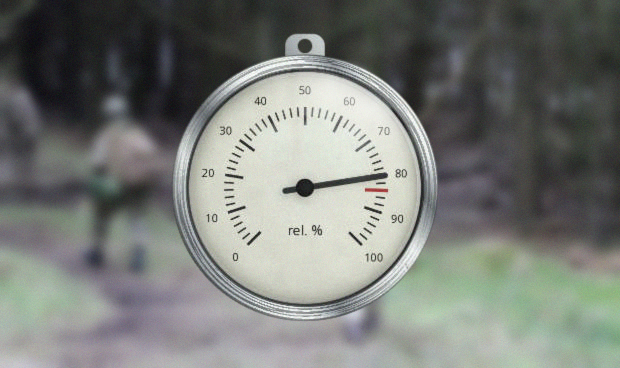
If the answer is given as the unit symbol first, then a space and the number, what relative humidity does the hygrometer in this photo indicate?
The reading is % 80
